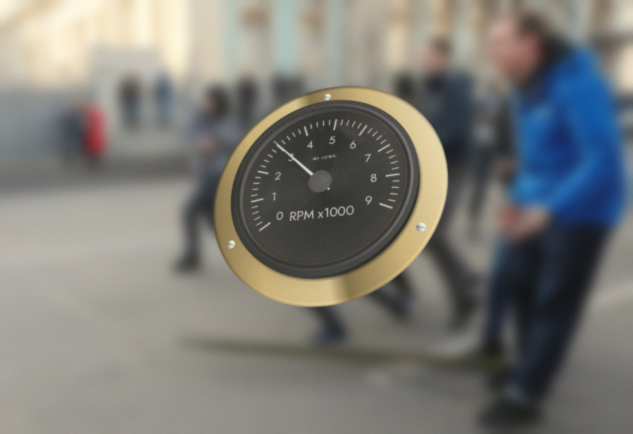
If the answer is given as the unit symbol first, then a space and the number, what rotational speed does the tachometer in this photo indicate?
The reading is rpm 3000
